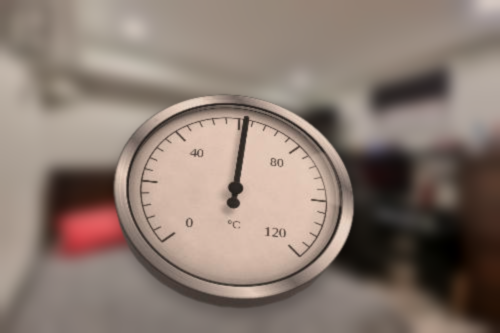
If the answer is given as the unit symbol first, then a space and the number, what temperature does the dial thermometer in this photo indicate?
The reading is °C 62
